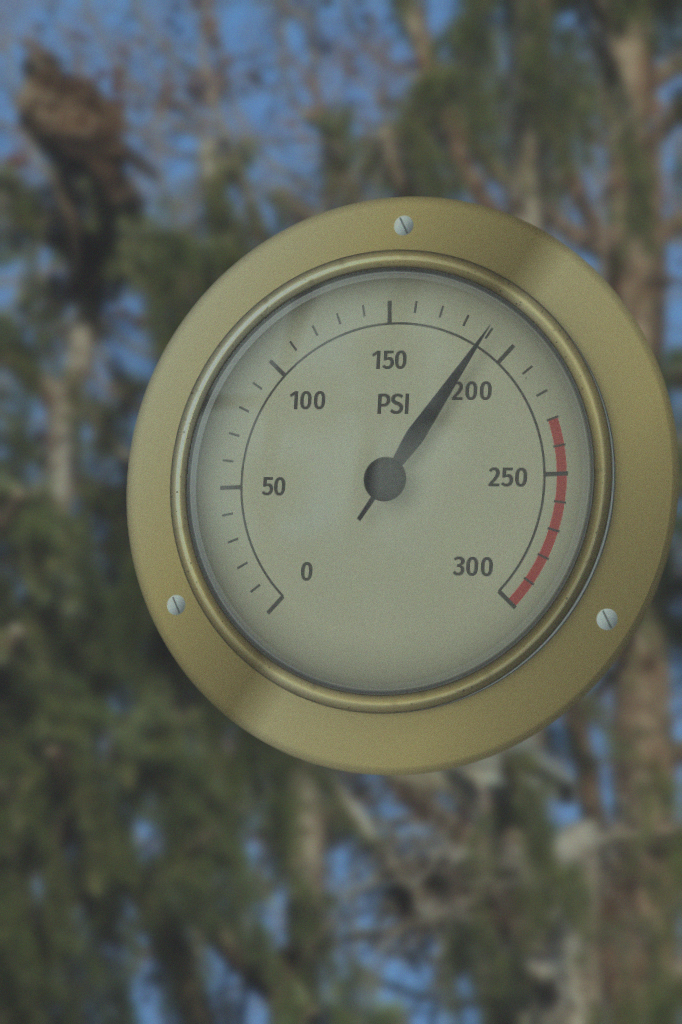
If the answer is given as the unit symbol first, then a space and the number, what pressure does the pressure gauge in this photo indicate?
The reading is psi 190
